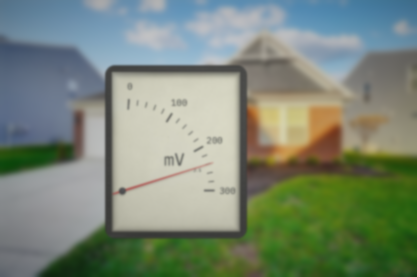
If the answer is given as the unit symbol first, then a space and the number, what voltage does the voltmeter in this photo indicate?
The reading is mV 240
